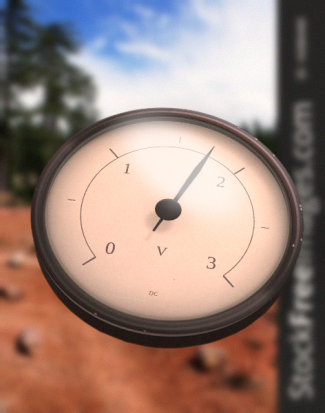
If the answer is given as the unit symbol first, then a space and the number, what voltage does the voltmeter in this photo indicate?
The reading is V 1.75
